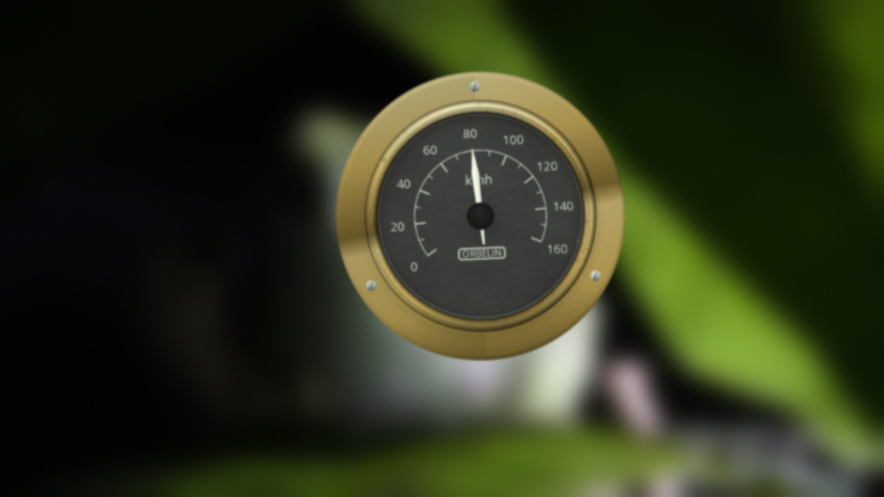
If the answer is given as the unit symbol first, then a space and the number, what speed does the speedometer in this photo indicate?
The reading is km/h 80
